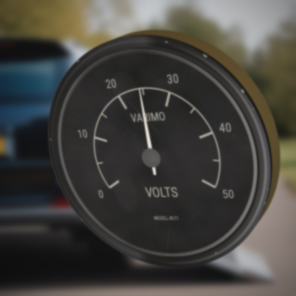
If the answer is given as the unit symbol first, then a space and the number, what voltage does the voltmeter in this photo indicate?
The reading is V 25
